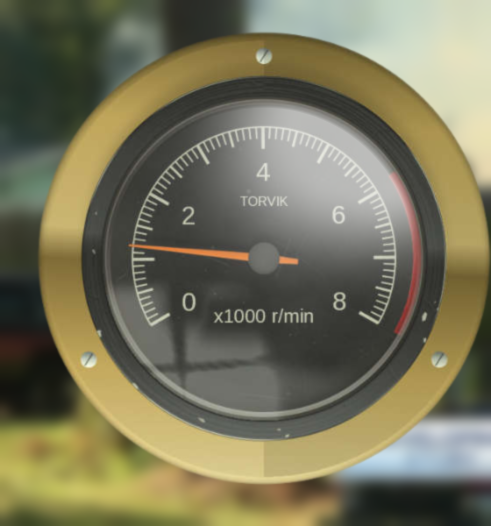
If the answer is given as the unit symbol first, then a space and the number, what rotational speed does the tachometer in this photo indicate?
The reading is rpm 1200
